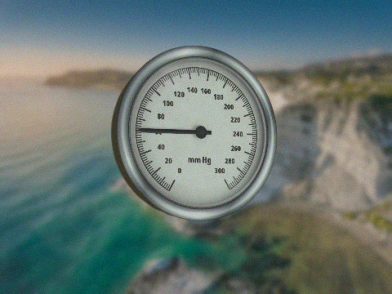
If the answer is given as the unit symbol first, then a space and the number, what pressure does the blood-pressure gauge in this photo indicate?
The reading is mmHg 60
